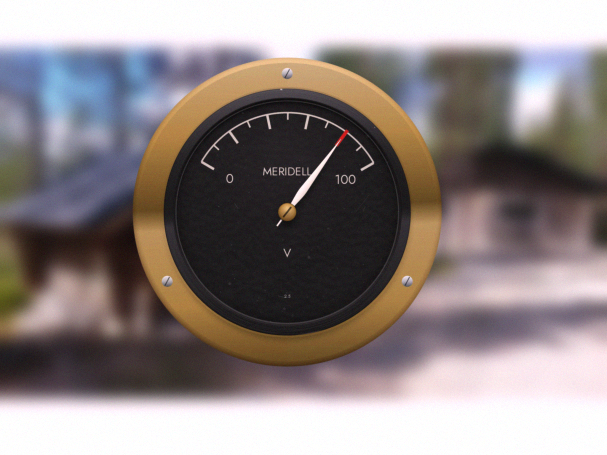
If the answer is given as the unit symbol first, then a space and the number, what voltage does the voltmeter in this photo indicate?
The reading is V 80
